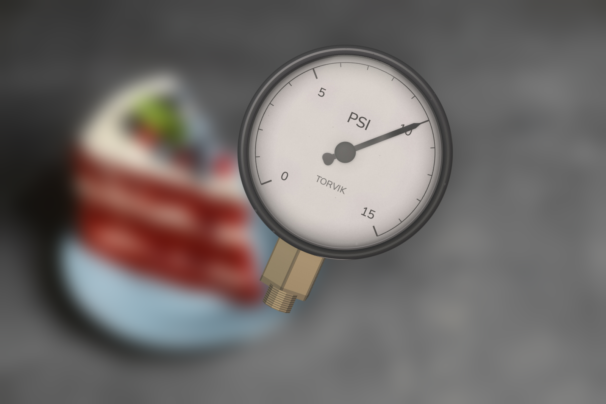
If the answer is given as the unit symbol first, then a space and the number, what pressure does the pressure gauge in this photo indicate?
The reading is psi 10
